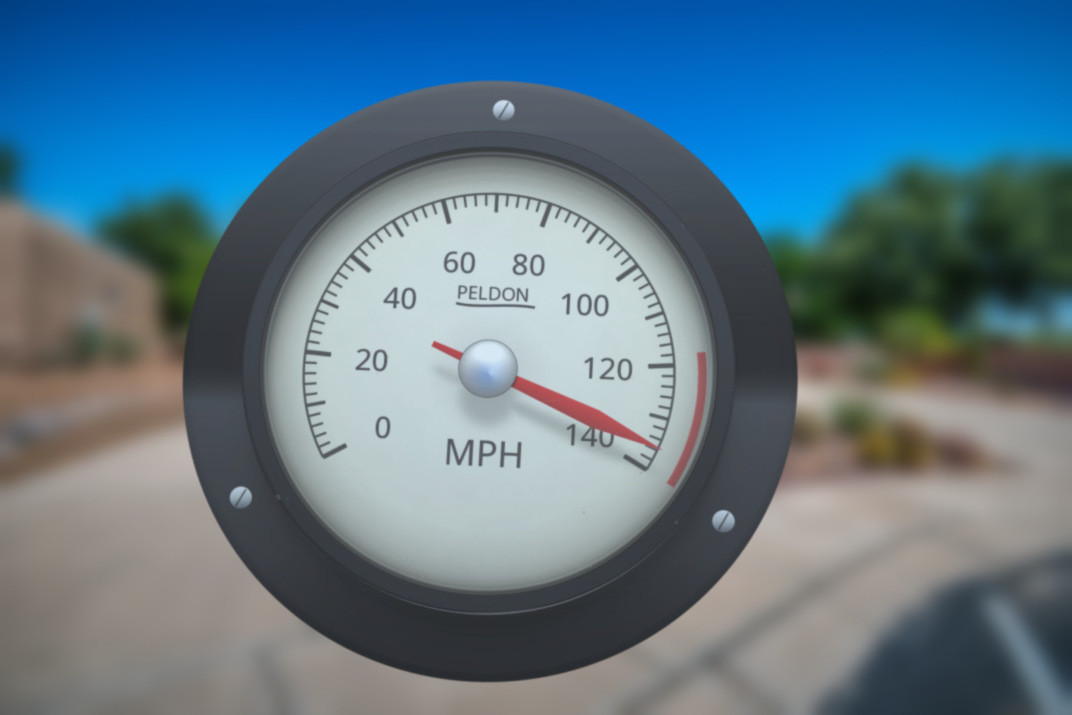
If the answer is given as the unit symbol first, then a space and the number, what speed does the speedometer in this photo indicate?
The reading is mph 136
